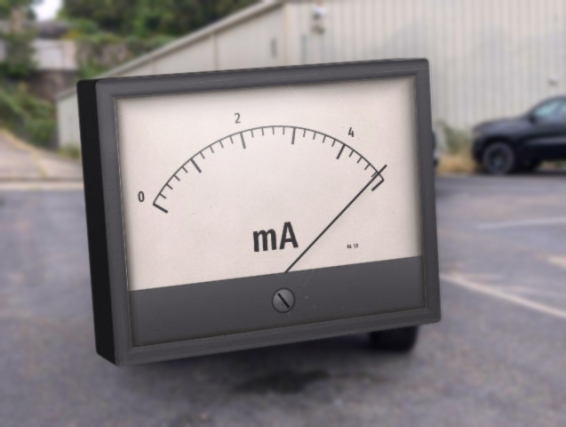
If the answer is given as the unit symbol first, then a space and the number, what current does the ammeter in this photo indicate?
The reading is mA 4.8
